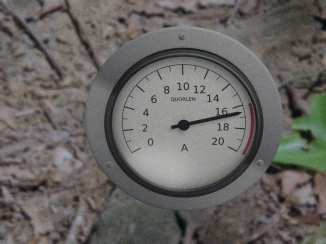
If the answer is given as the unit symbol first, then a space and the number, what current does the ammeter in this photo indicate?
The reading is A 16.5
